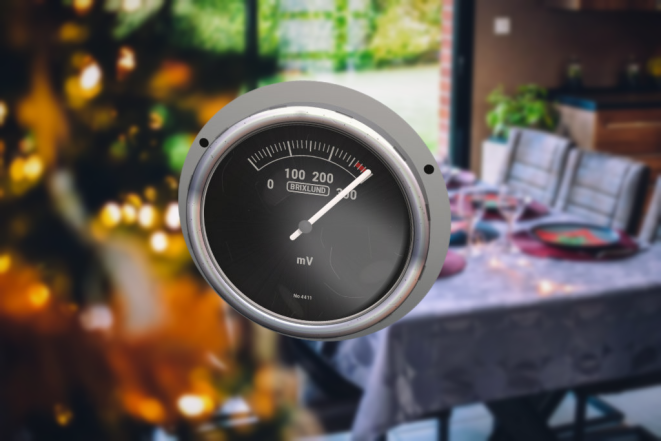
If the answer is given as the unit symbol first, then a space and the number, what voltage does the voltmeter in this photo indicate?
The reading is mV 290
